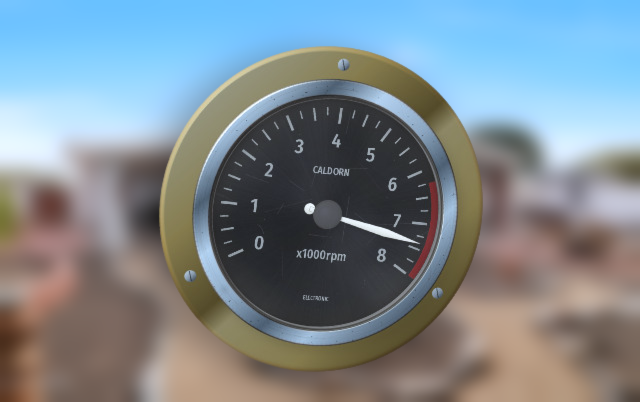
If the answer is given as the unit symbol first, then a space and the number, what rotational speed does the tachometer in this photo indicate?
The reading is rpm 7375
